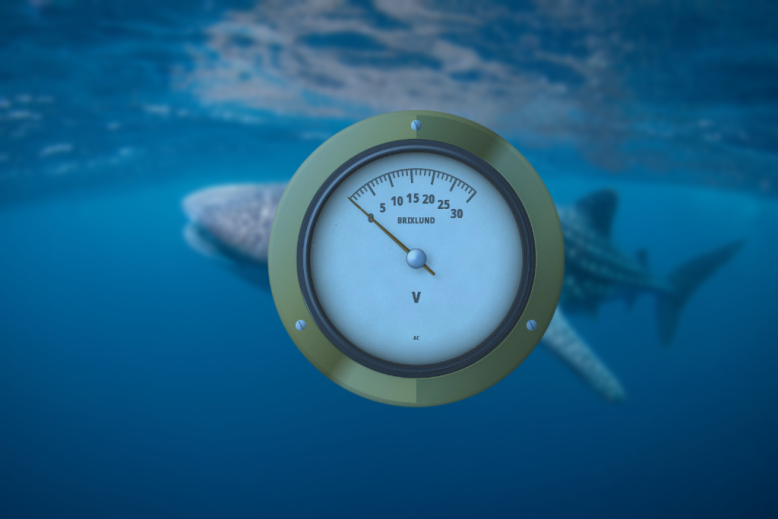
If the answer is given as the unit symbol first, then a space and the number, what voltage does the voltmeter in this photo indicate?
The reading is V 0
